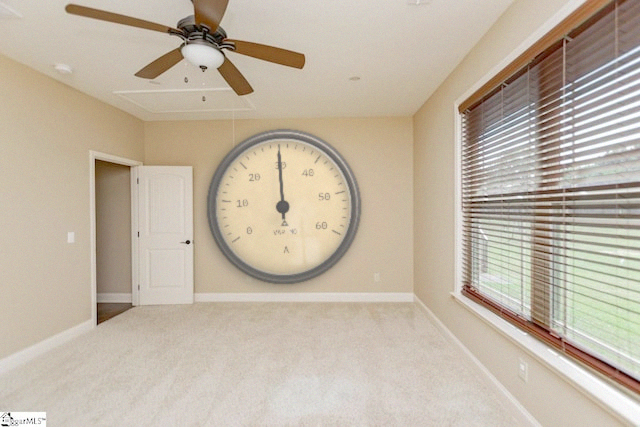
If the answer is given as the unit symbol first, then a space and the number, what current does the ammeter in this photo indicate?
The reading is A 30
